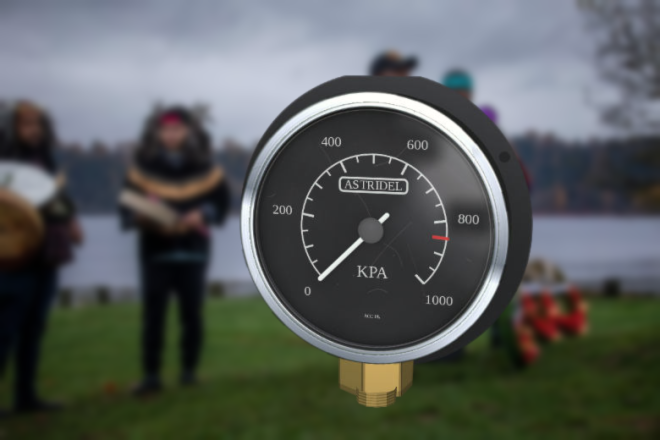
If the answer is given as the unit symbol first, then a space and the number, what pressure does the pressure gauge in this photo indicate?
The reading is kPa 0
